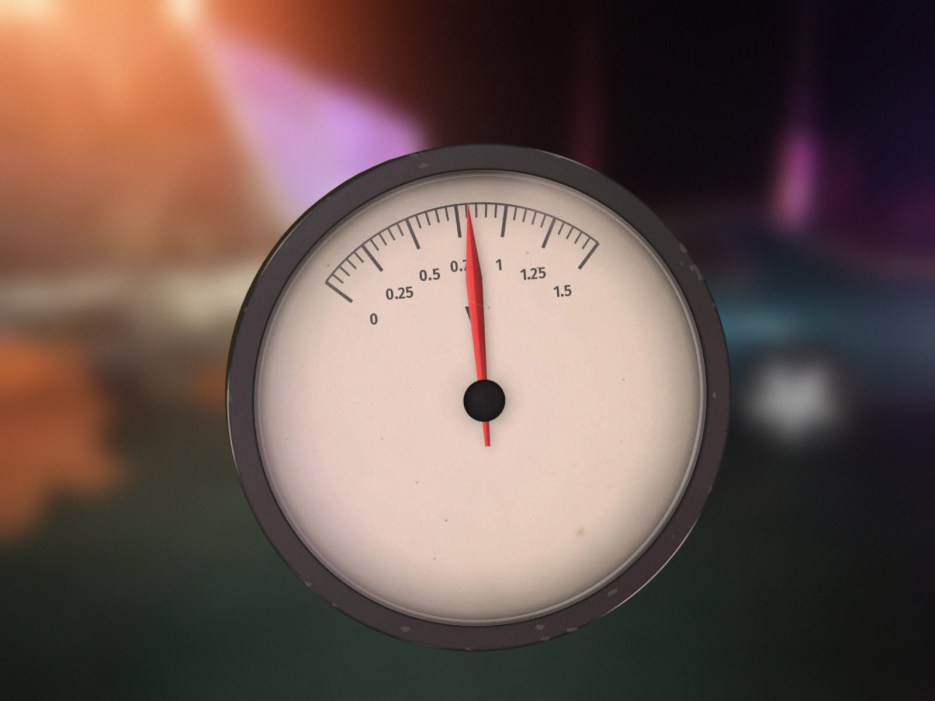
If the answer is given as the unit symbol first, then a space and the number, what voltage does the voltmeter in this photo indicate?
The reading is V 0.8
